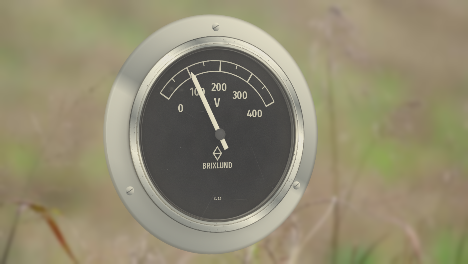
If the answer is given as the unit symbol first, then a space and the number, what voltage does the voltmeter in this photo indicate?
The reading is V 100
